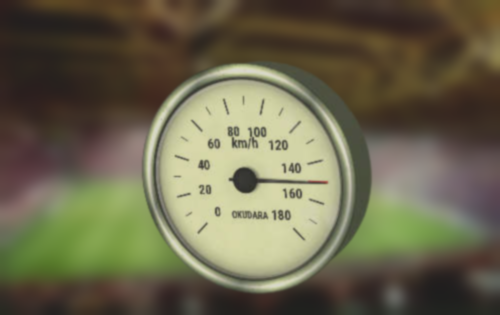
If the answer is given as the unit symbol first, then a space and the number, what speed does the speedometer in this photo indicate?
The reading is km/h 150
